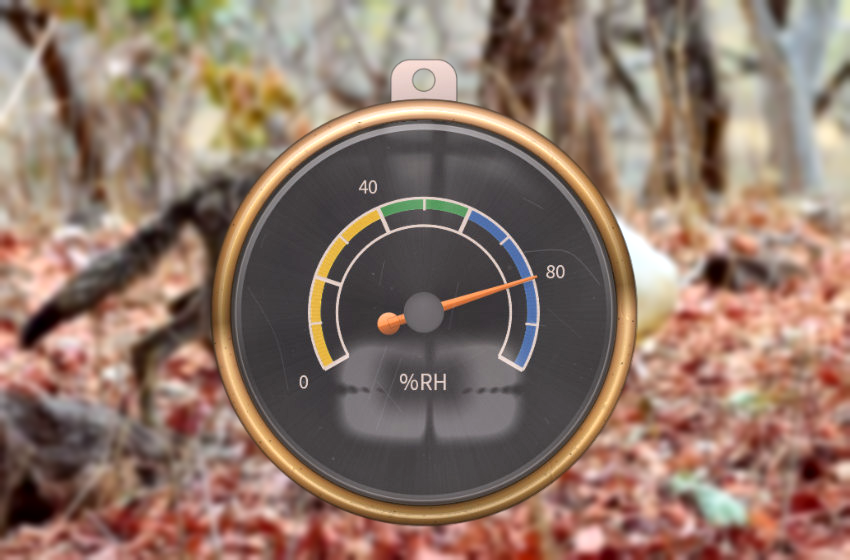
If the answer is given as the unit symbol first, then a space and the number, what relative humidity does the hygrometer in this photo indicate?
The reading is % 80
